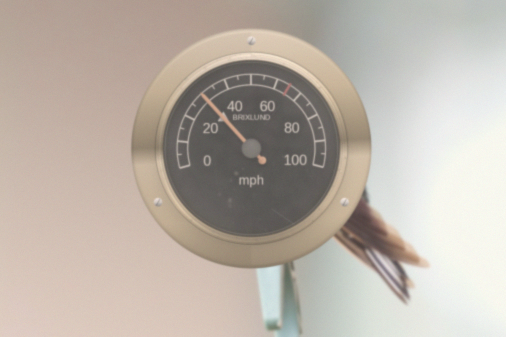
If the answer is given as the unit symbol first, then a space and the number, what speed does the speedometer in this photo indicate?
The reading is mph 30
